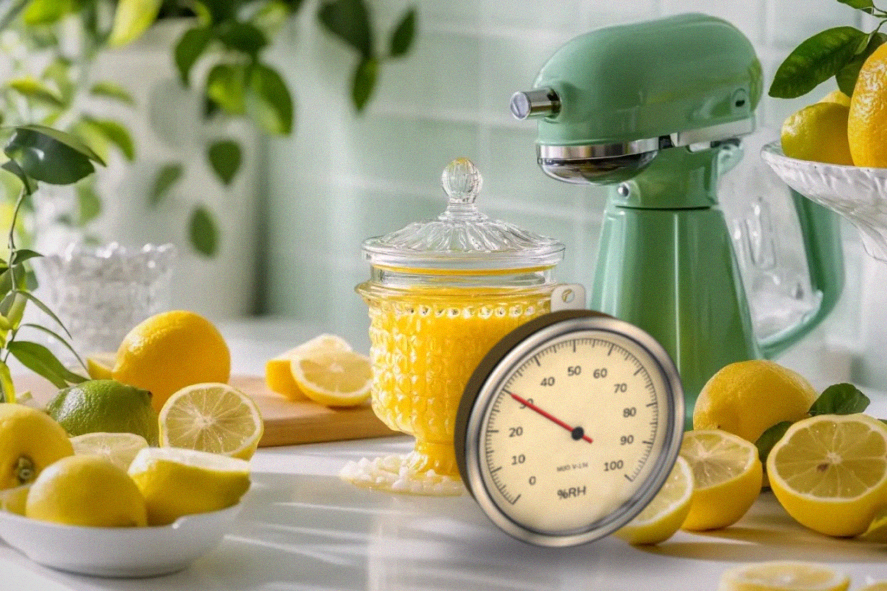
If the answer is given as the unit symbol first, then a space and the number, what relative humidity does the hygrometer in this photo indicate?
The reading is % 30
